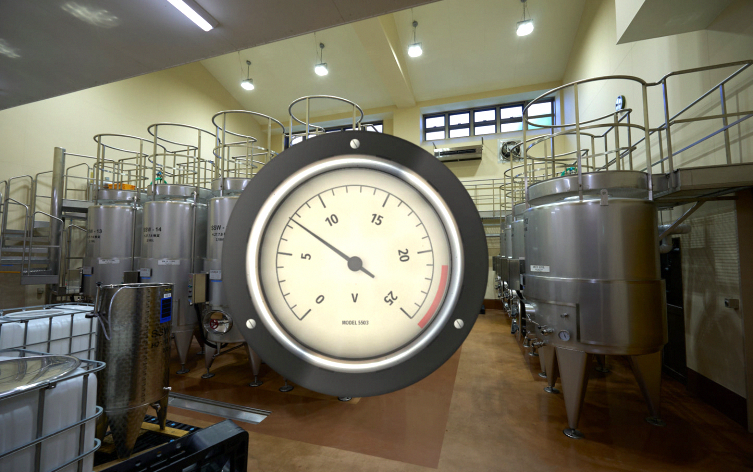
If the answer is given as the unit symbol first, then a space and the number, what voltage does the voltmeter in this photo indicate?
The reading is V 7.5
